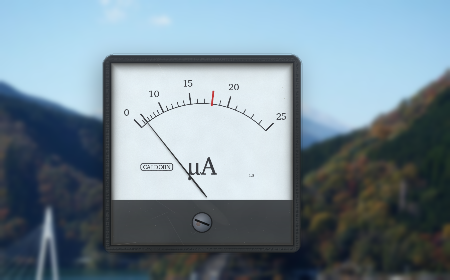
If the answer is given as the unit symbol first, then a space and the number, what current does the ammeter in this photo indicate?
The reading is µA 5
